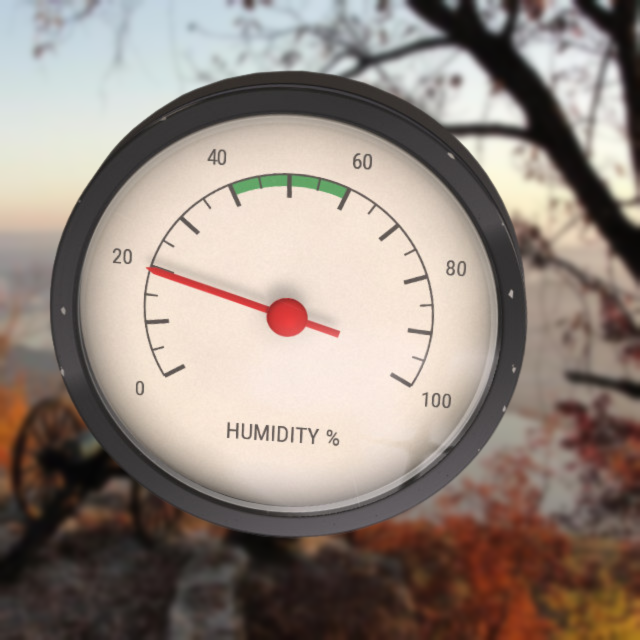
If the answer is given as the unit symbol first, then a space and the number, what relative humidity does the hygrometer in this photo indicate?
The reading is % 20
